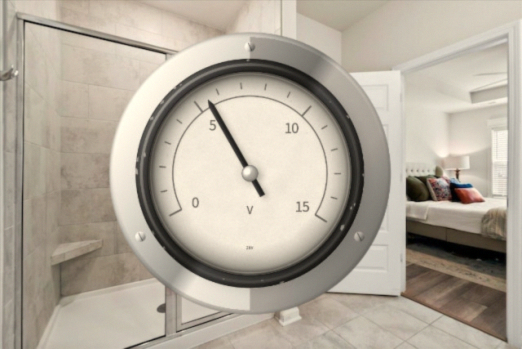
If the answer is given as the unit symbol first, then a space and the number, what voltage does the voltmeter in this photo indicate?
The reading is V 5.5
